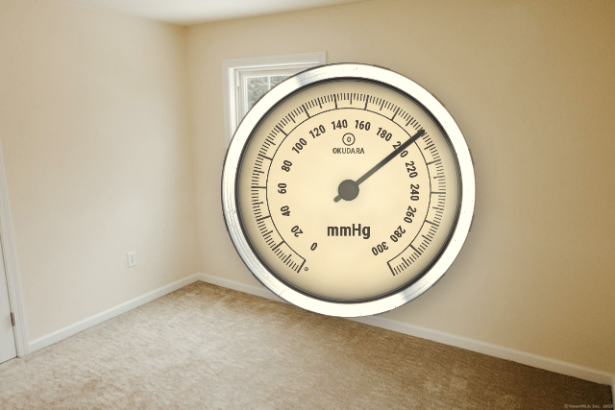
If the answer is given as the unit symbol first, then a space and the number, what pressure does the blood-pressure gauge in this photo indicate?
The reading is mmHg 200
